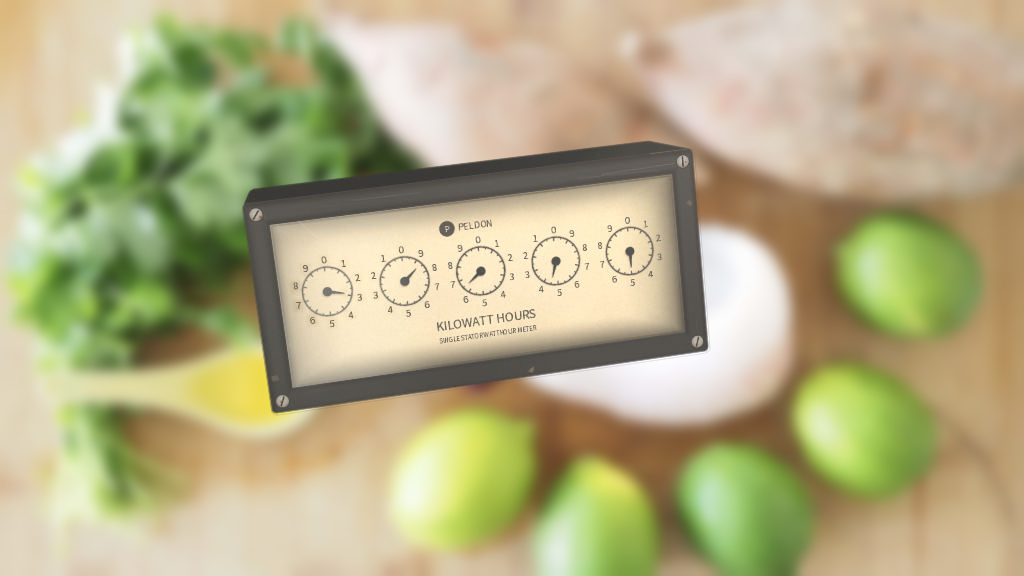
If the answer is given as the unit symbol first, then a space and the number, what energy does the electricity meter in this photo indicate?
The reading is kWh 28645
